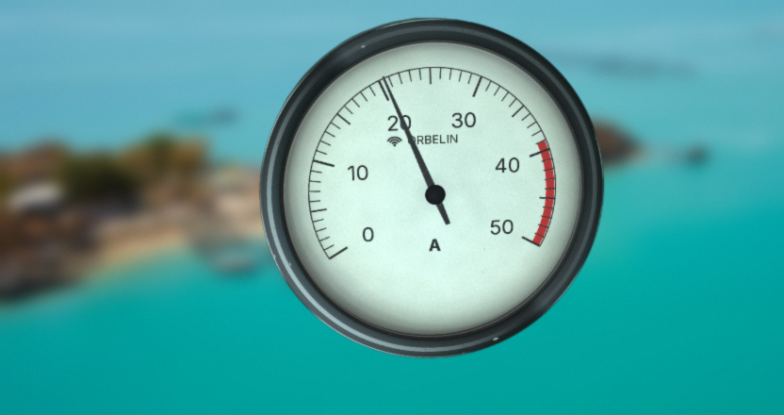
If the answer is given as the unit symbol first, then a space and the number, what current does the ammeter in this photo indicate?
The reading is A 20.5
